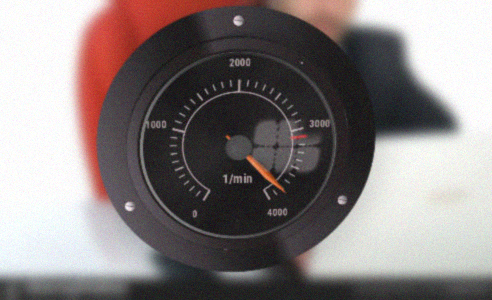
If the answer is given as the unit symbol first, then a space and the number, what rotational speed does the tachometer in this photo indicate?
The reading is rpm 3800
